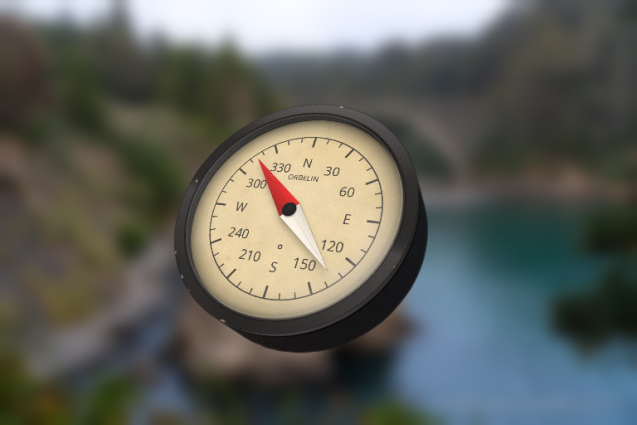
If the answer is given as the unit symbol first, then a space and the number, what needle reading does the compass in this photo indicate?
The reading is ° 315
